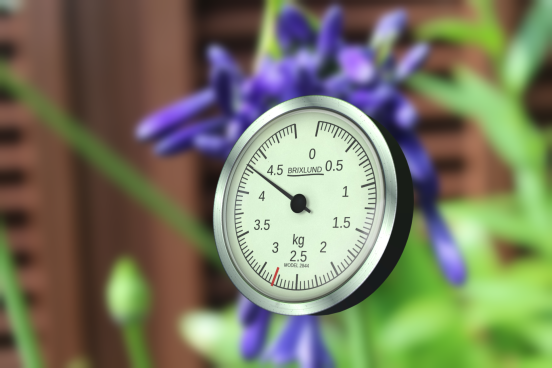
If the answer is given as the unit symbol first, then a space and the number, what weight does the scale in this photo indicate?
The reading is kg 4.3
